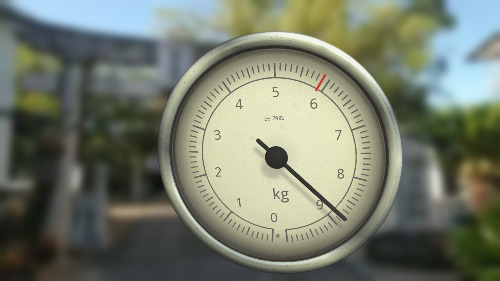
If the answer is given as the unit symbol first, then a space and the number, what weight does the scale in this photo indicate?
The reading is kg 8.8
